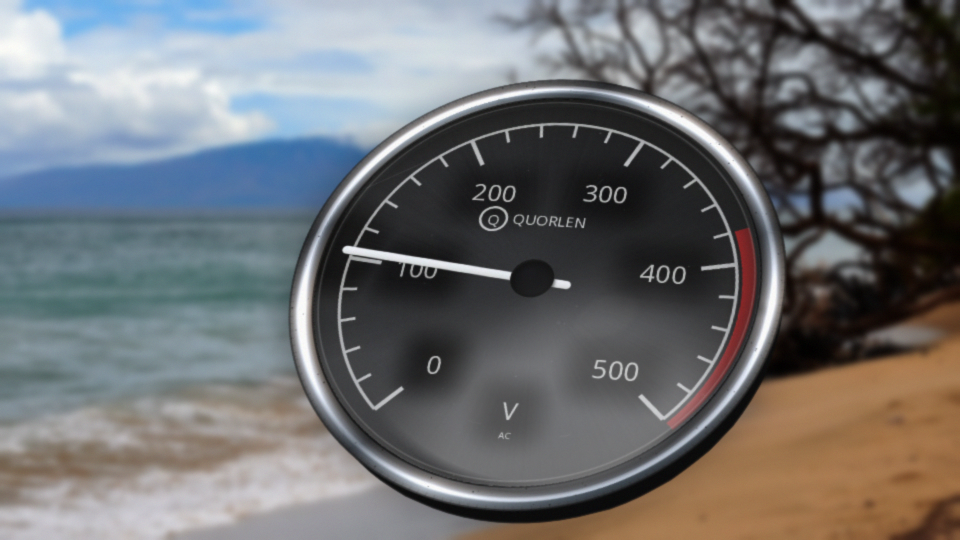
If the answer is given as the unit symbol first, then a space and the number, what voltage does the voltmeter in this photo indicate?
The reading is V 100
